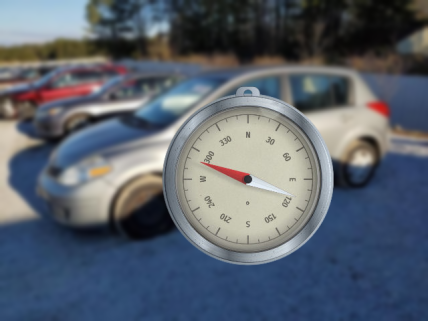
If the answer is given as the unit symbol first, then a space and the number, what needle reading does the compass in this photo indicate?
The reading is ° 290
